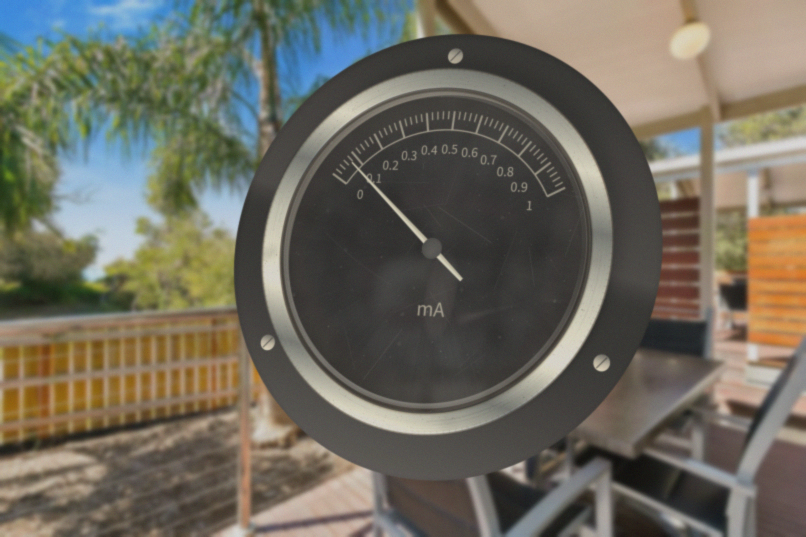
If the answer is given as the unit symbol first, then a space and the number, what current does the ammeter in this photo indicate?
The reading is mA 0.08
